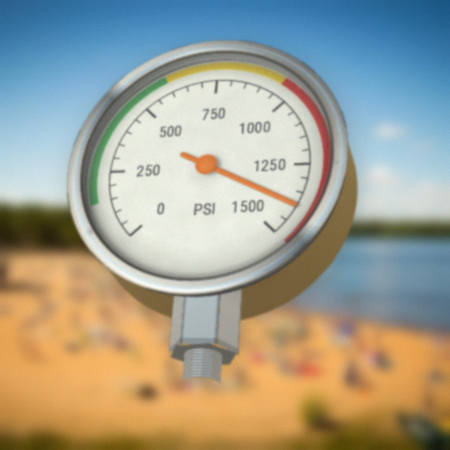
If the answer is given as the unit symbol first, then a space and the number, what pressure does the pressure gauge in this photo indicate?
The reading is psi 1400
